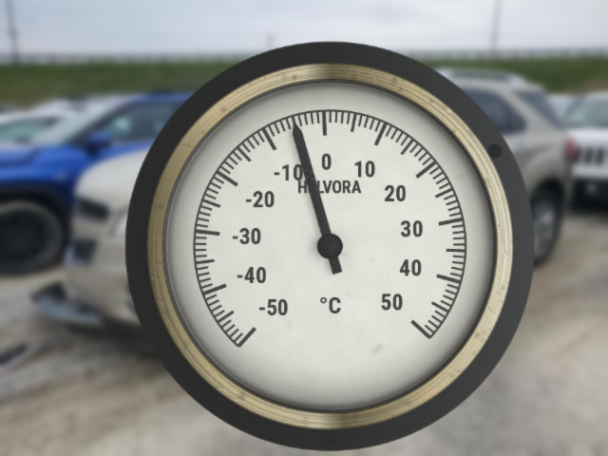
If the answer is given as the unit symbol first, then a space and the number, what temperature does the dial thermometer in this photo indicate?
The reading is °C -5
